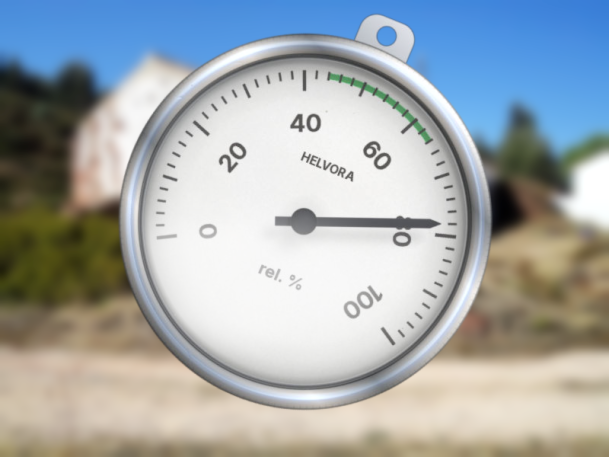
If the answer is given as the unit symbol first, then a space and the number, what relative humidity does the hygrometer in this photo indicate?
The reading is % 78
